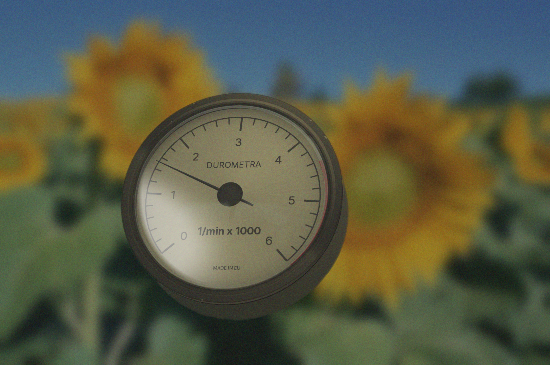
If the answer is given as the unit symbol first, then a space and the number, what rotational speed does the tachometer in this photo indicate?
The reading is rpm 1500
